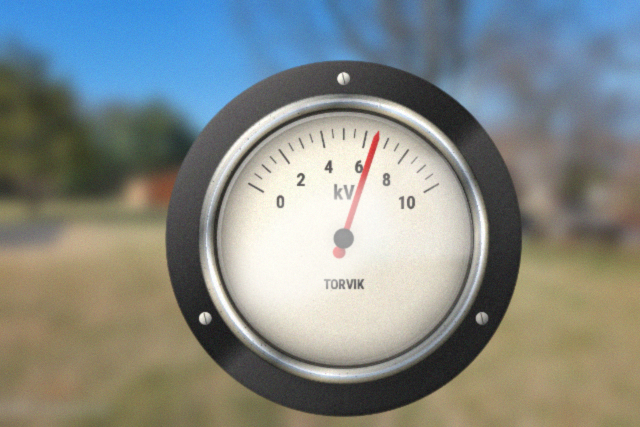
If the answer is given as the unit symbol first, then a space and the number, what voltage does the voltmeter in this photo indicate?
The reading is kV 6.5
